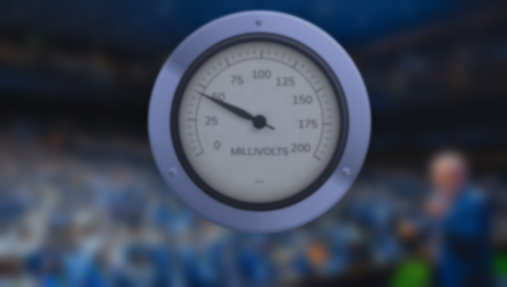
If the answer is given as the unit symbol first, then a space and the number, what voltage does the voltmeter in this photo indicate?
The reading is mV 45
